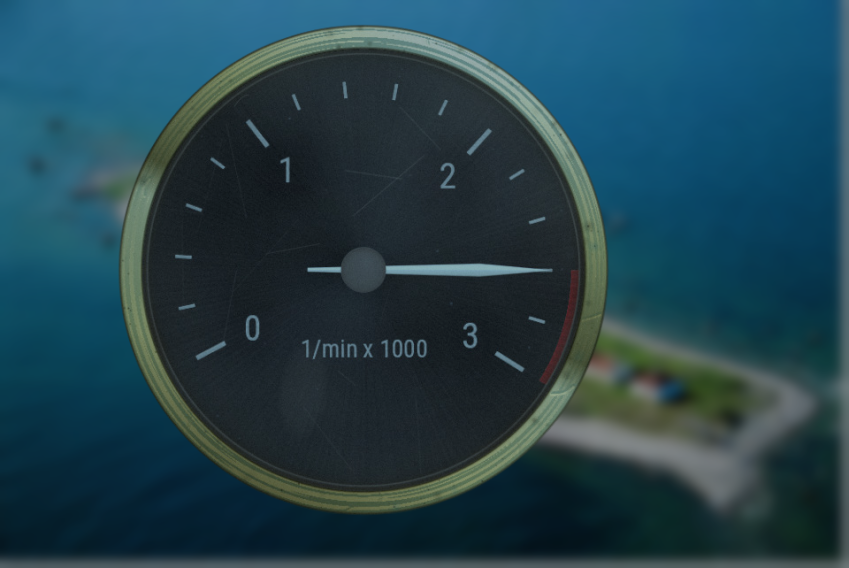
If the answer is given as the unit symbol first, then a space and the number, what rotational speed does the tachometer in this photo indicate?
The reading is rpm 2600
